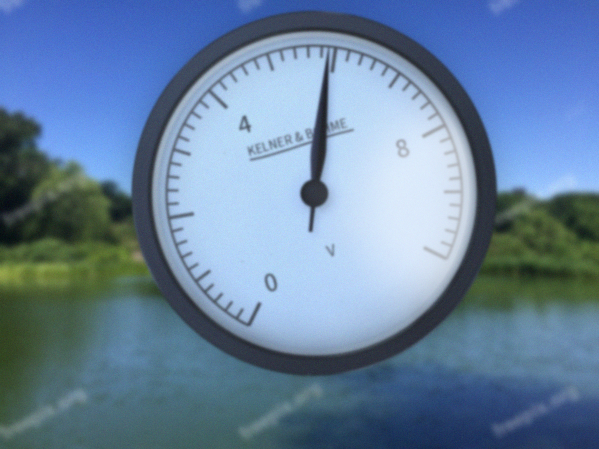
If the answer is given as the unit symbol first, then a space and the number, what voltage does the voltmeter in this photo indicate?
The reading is V 5.9
